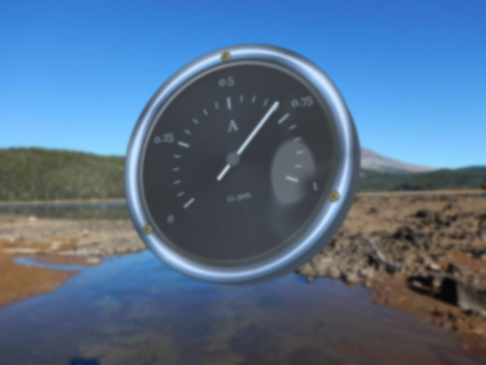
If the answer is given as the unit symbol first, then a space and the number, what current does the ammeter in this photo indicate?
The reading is A 0.7
